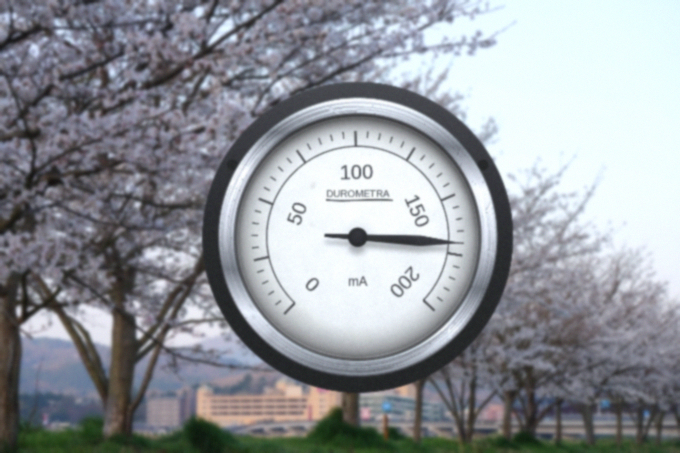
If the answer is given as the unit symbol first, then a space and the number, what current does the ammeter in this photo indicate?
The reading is mA 170
